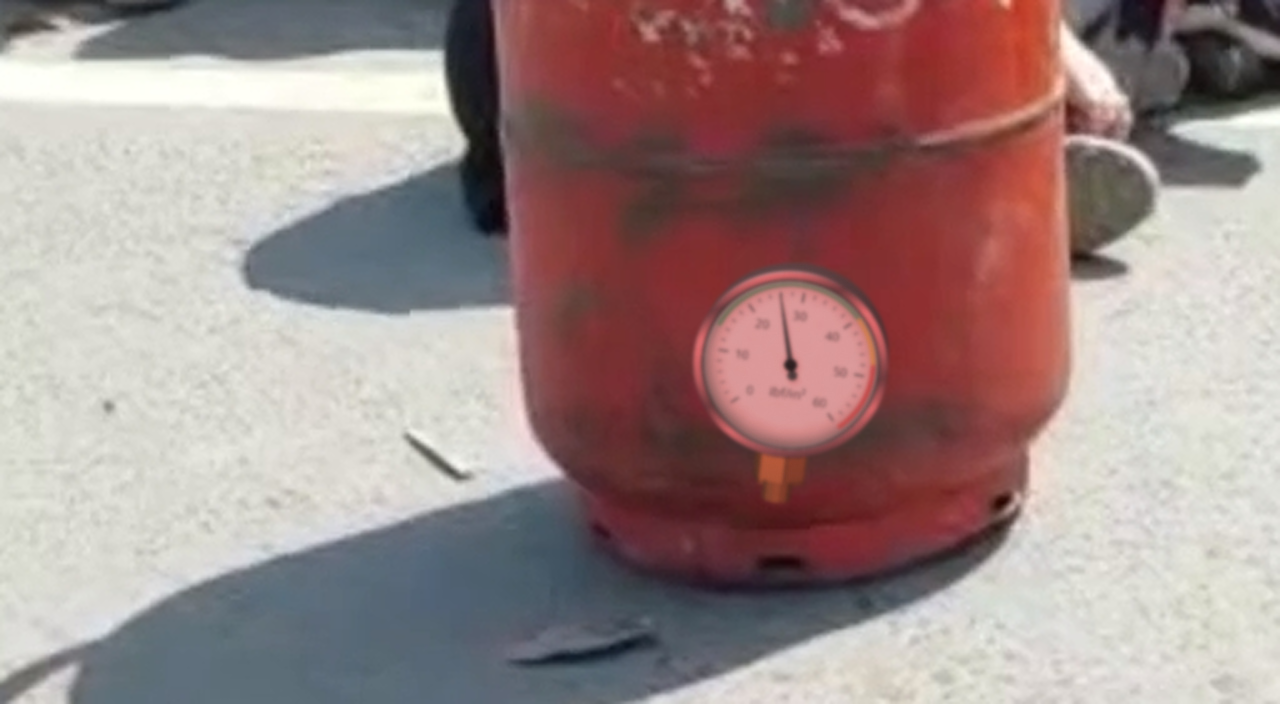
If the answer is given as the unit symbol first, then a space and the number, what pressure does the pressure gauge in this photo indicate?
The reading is psi 26
